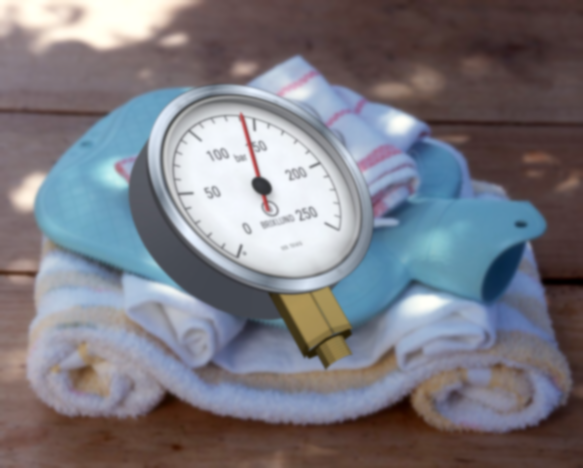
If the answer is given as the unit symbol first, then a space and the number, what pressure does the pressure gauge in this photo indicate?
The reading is bar 140
